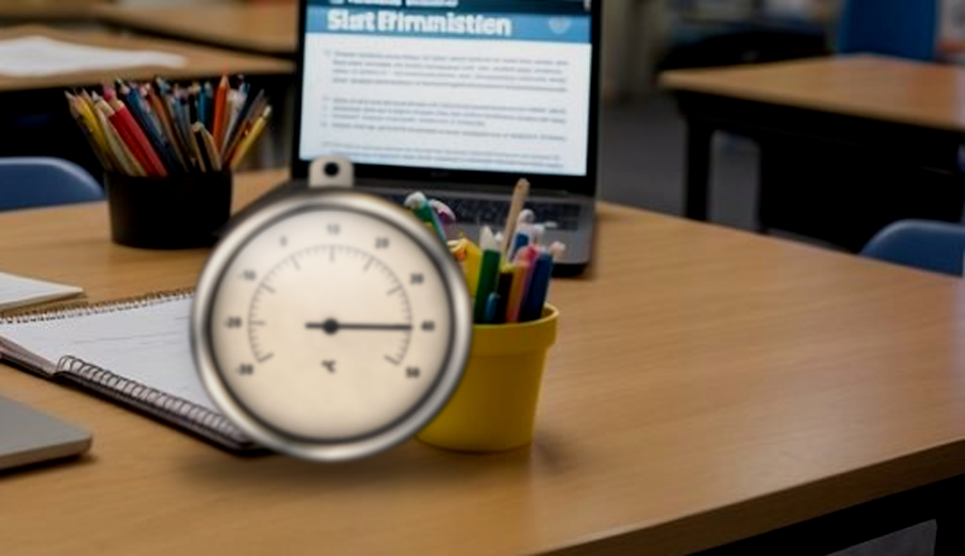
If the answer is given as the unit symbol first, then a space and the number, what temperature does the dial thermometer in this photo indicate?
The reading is °C 40
